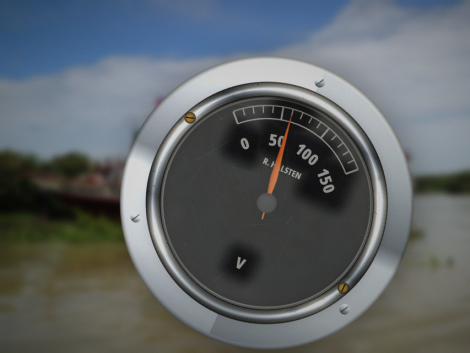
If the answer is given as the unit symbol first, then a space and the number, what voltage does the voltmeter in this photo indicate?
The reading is V 60
